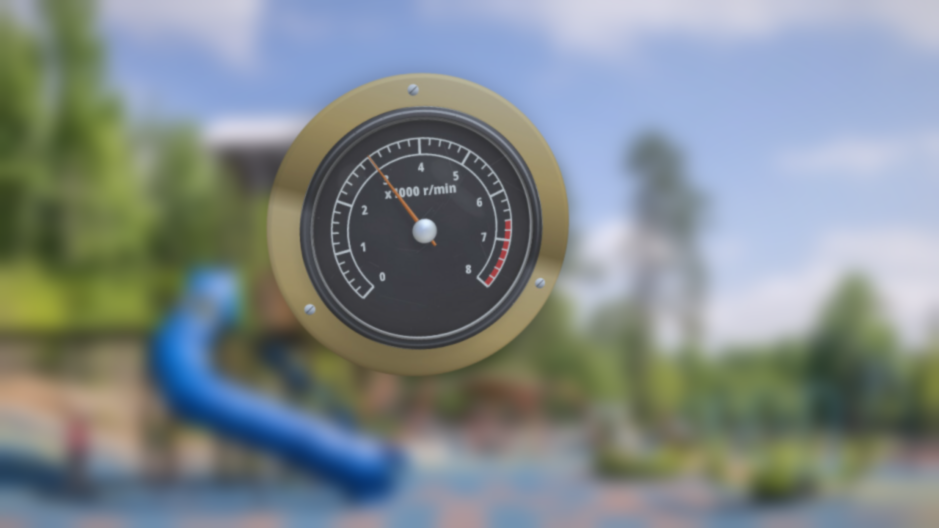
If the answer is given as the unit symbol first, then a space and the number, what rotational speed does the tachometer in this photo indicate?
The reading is rpm 3000
